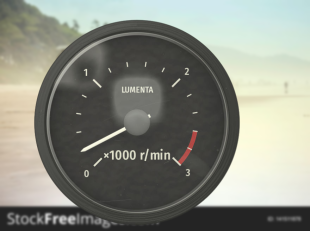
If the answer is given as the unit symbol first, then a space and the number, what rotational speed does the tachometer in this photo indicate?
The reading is rpm 200
